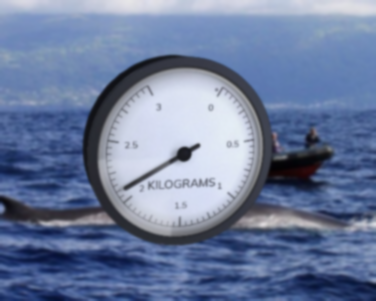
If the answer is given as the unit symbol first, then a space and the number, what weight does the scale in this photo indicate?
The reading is kg 2.1
